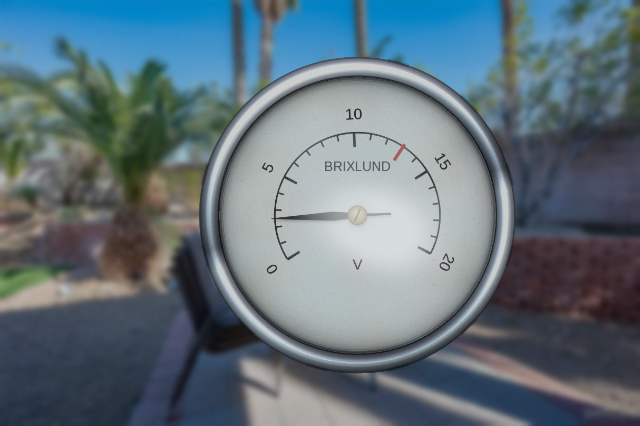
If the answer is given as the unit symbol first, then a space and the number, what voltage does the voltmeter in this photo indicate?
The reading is V 2.5
